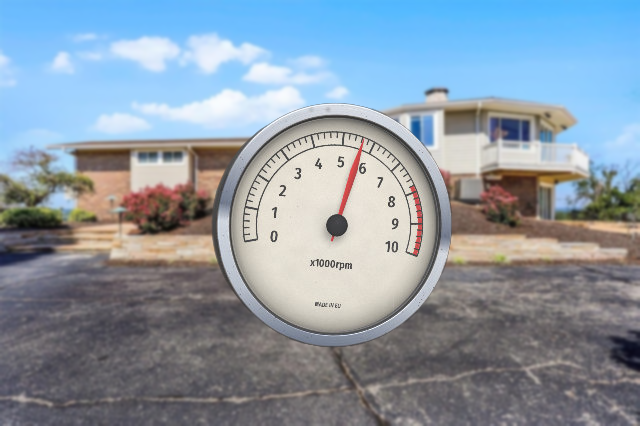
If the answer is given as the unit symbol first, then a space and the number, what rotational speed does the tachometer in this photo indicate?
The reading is rpm 5600
